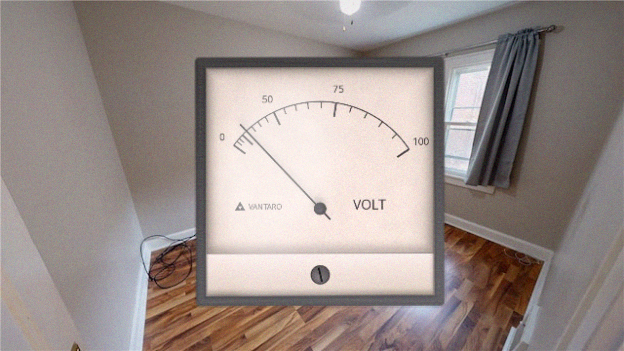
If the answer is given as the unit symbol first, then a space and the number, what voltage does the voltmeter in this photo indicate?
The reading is V 30
